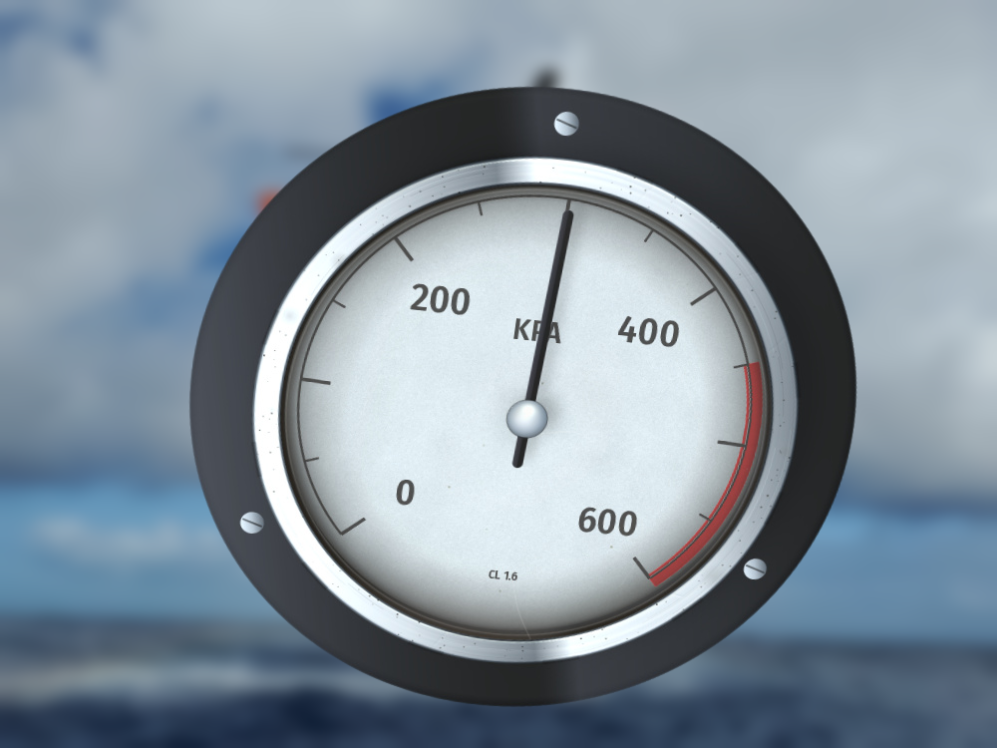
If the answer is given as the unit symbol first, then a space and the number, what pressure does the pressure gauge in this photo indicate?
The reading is kPa 300
